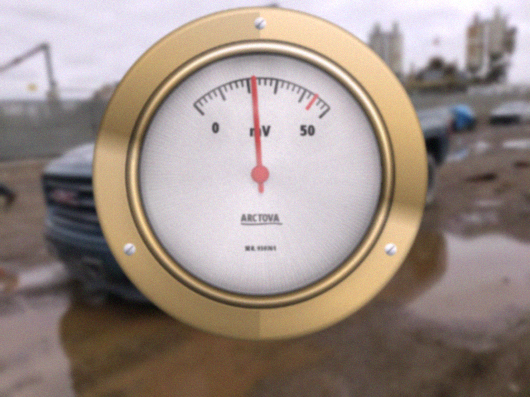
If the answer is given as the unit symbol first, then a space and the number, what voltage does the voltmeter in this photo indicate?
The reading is mV 22
